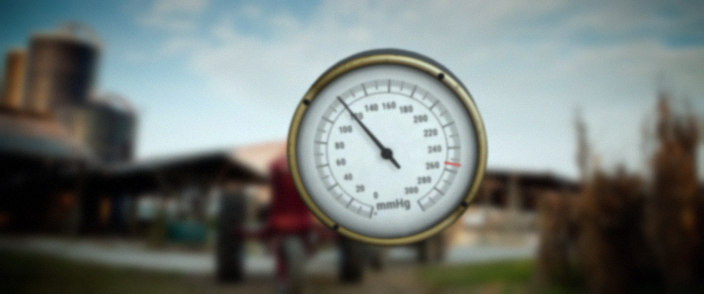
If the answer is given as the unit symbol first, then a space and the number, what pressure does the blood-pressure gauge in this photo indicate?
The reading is mmHg 120
